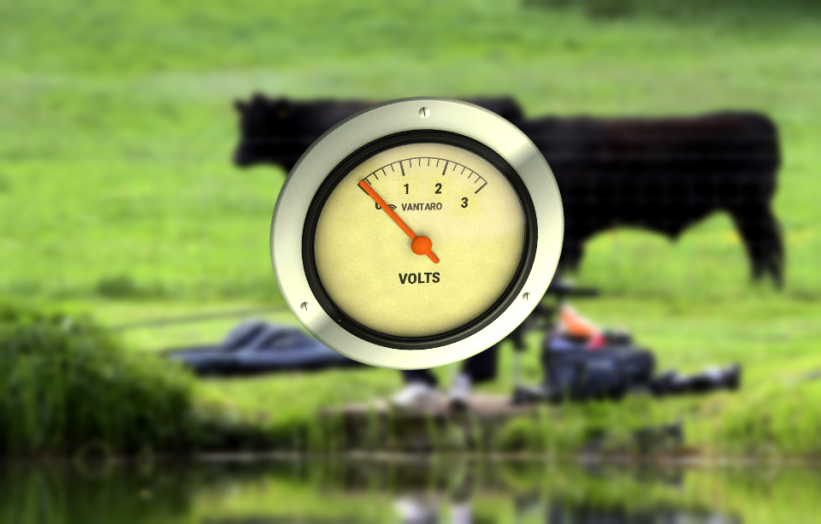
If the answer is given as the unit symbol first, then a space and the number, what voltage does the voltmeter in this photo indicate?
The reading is V 0.1
